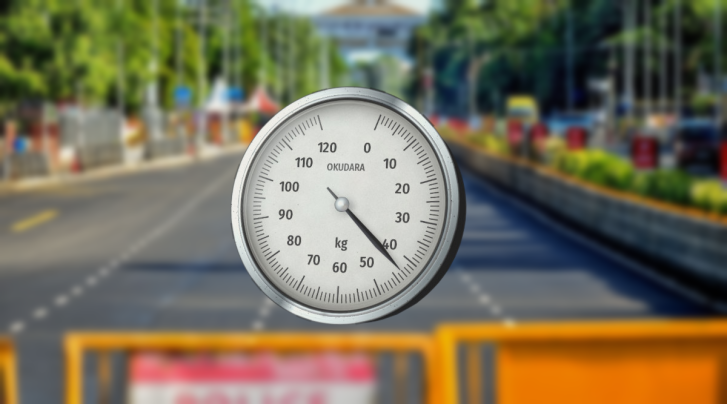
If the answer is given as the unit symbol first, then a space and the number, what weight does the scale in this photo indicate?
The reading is kg 43
